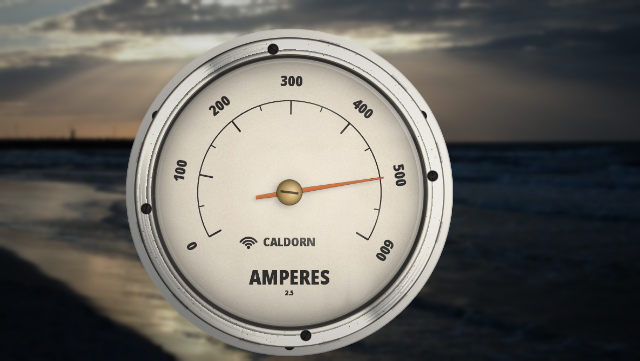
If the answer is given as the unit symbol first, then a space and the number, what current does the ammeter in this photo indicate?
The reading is A 500
